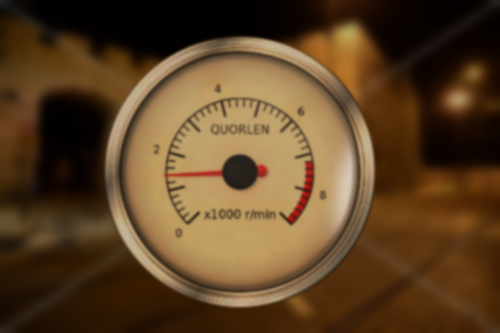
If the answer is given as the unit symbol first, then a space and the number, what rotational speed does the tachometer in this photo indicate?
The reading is rpm 1400
